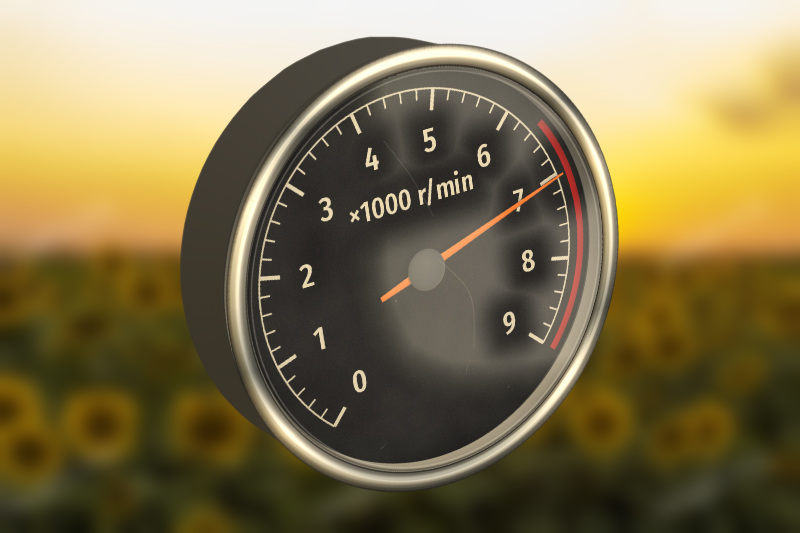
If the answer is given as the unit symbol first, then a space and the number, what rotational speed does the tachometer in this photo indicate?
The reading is rpm 7000
